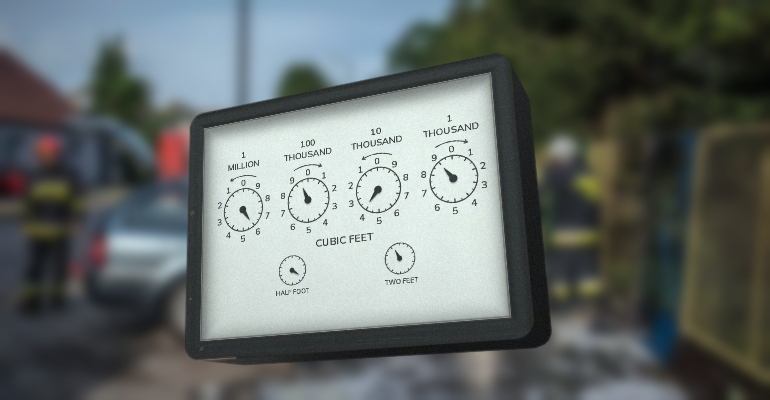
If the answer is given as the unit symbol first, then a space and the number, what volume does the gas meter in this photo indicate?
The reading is ft³ 593900
